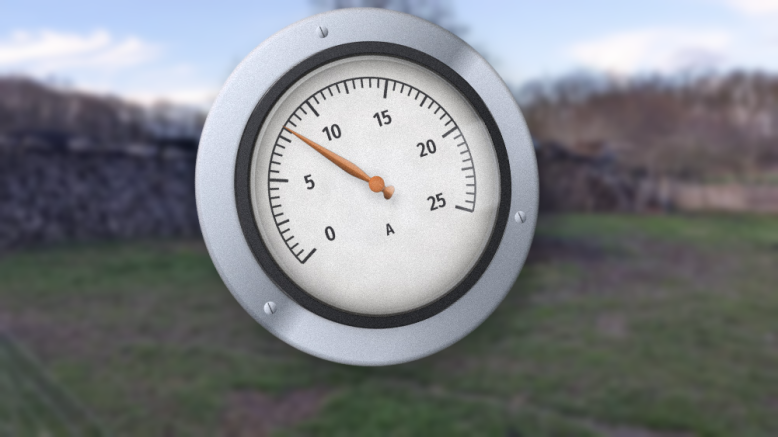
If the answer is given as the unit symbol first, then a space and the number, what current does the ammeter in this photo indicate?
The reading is A 8
